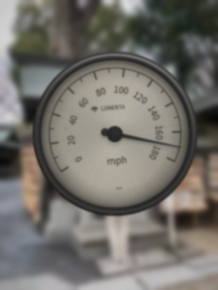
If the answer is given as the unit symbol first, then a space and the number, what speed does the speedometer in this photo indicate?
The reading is mph 170
